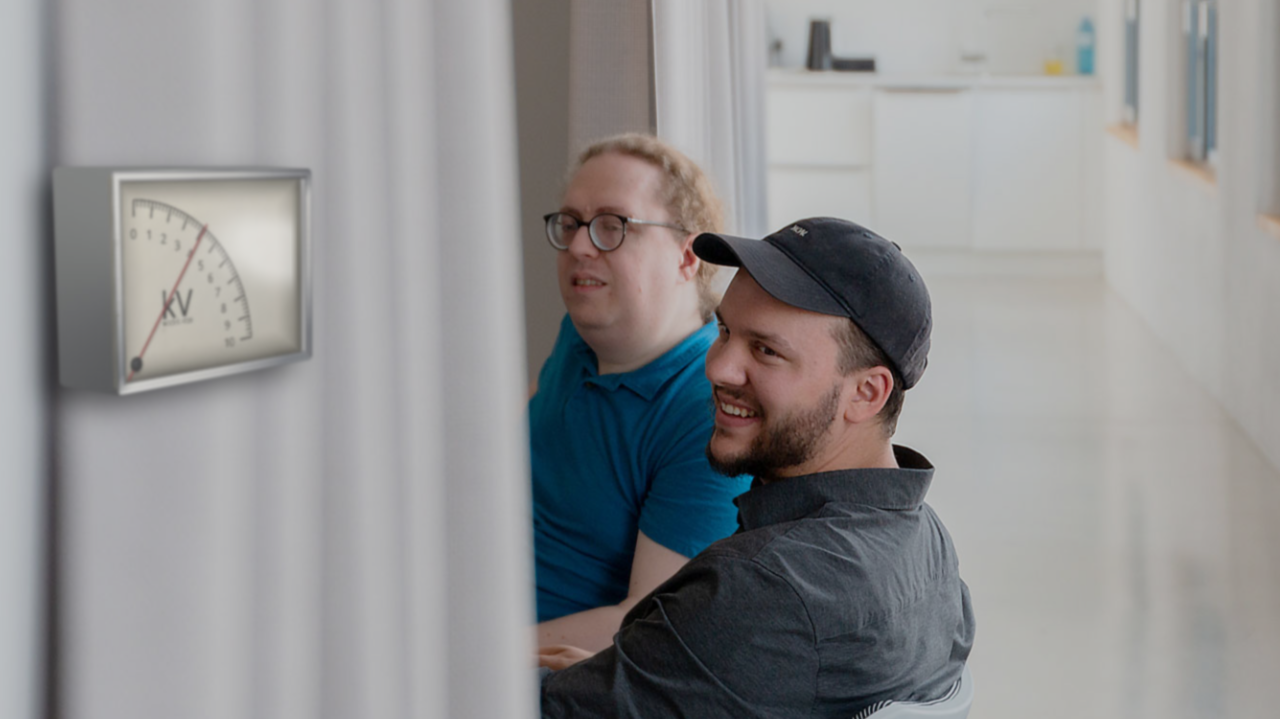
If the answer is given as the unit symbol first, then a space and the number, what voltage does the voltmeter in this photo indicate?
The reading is kV 4
